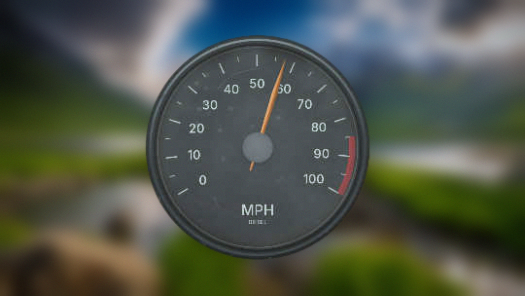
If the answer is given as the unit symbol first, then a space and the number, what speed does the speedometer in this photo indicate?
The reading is mph 57.5
